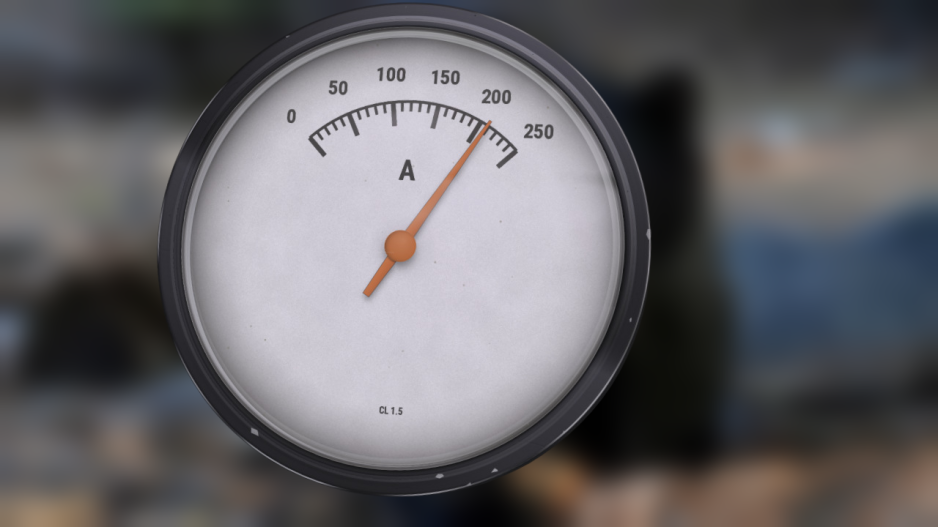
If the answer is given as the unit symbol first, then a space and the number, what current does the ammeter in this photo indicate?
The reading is A 210
